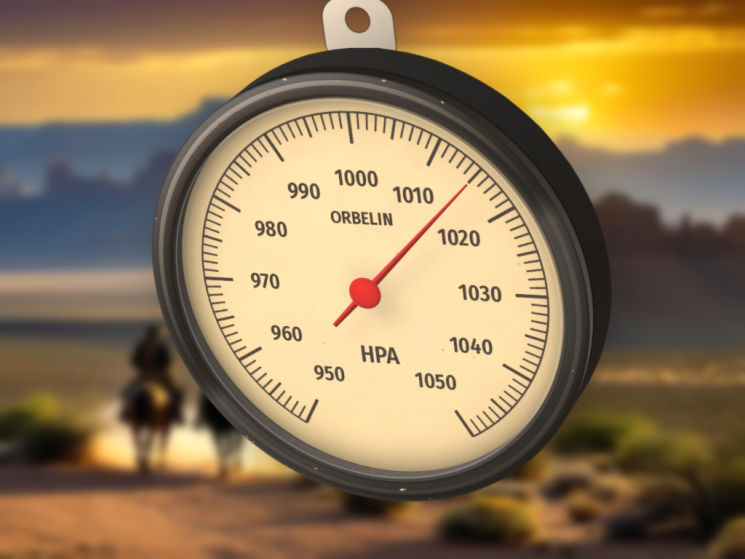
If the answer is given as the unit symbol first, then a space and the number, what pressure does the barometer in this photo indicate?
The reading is hPa 1015
